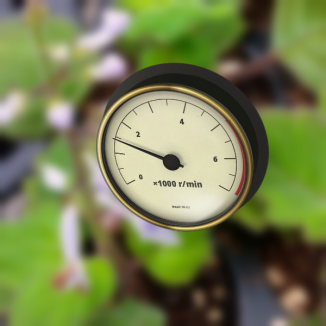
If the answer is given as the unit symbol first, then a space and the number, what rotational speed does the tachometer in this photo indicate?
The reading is rpm 1500
